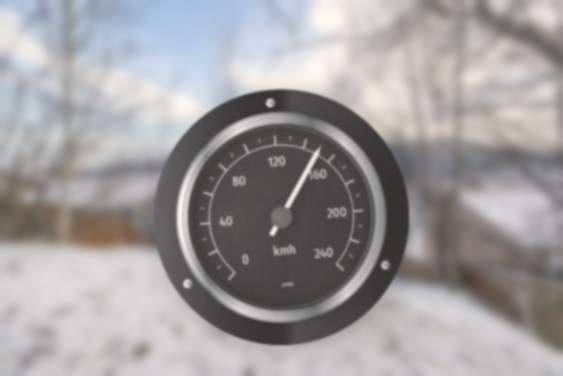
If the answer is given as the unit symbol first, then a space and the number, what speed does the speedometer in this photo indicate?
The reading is km/h 150
